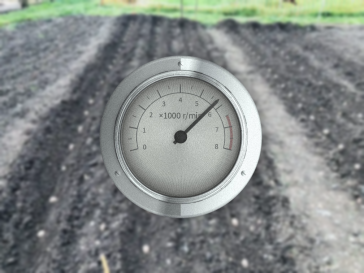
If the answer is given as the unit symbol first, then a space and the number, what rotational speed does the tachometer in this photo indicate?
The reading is rpm 5750
